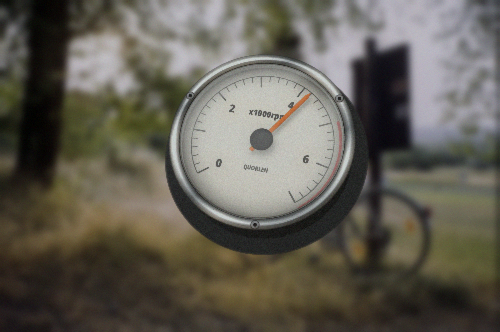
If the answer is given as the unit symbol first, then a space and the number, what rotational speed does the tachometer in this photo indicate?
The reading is rpm 4200
